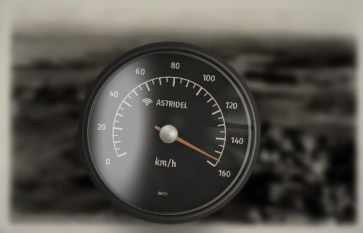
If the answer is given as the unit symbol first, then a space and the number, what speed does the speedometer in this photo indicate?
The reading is km/h 155
